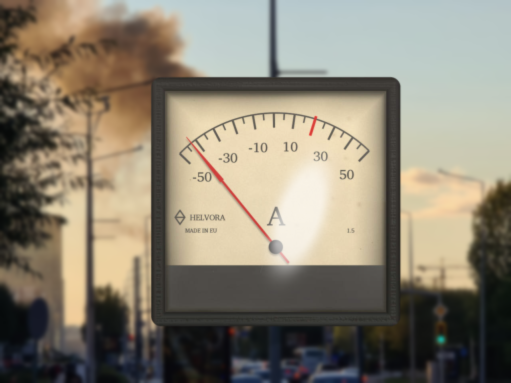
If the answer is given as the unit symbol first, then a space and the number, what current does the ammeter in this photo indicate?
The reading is A -42.5
